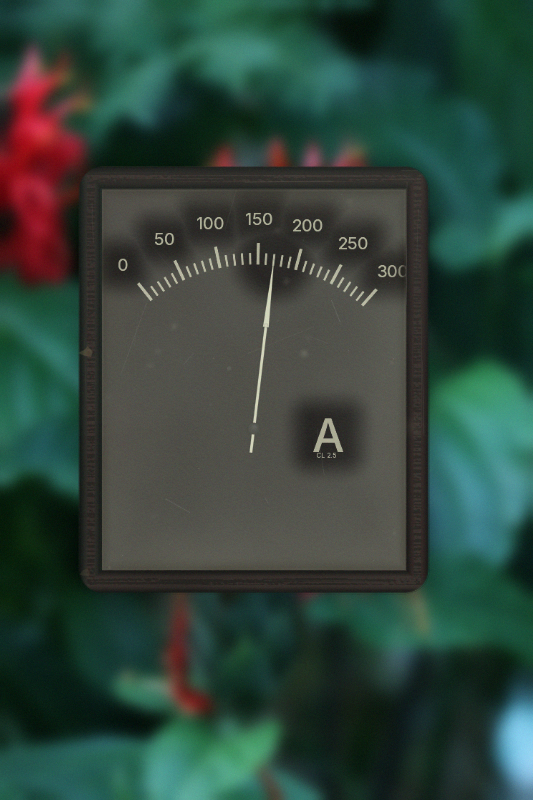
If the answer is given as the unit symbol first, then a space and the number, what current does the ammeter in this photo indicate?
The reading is A 170
